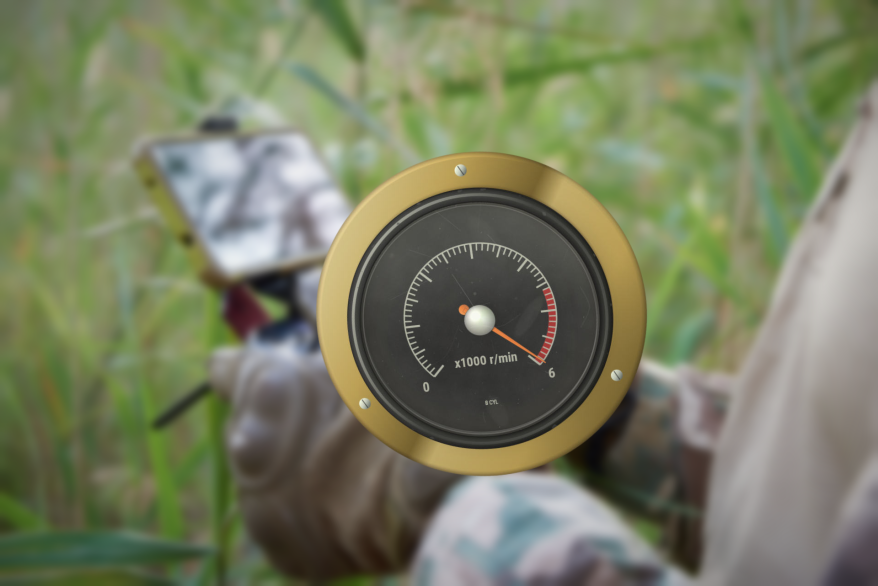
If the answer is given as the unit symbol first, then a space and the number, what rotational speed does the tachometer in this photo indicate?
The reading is rpm 5900
